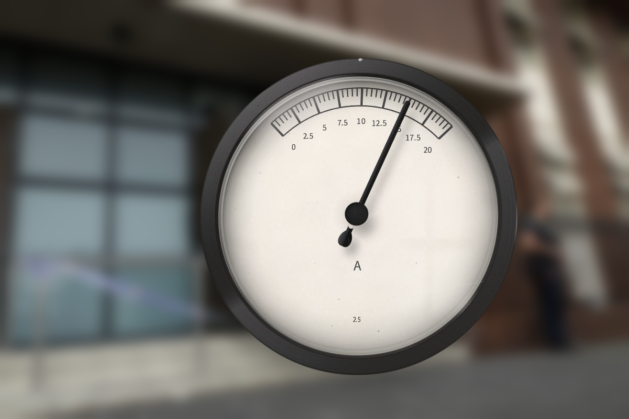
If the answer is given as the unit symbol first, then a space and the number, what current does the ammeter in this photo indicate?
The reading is A 15
